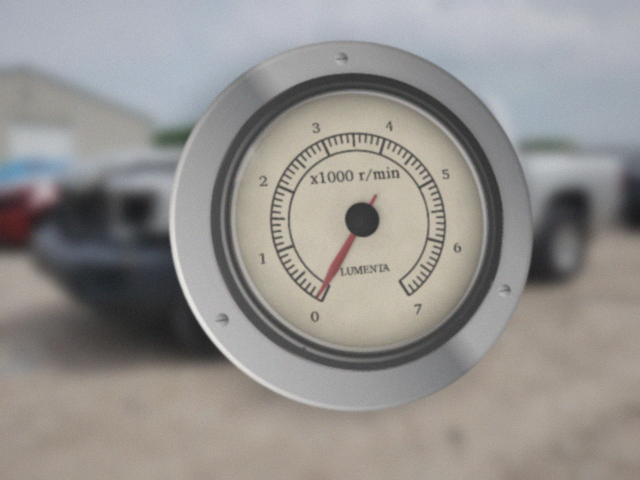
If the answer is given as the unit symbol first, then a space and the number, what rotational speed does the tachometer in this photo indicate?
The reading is rpm 100
